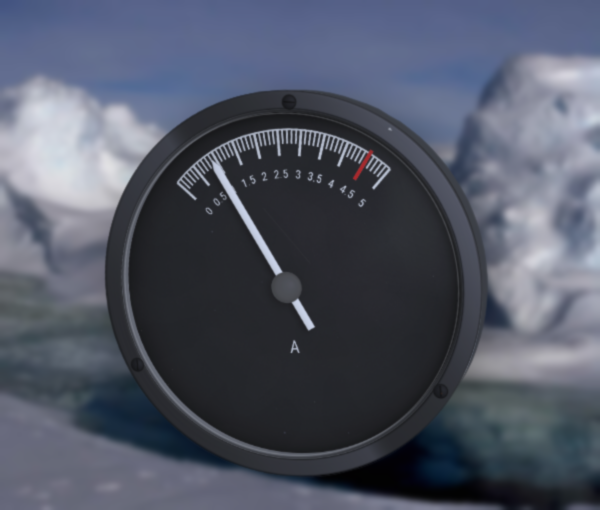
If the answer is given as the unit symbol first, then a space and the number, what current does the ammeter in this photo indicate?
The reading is A 1
